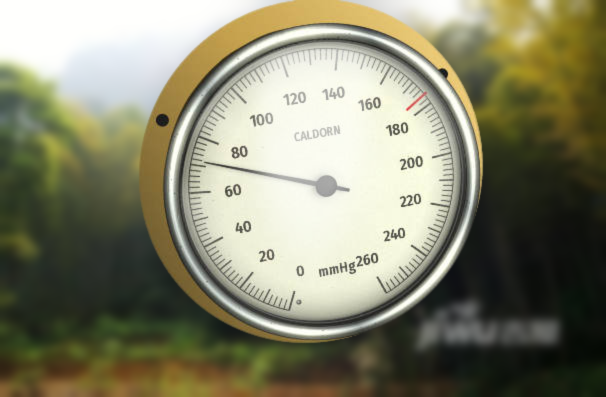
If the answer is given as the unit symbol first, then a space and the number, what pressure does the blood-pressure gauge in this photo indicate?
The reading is mmHg 72
